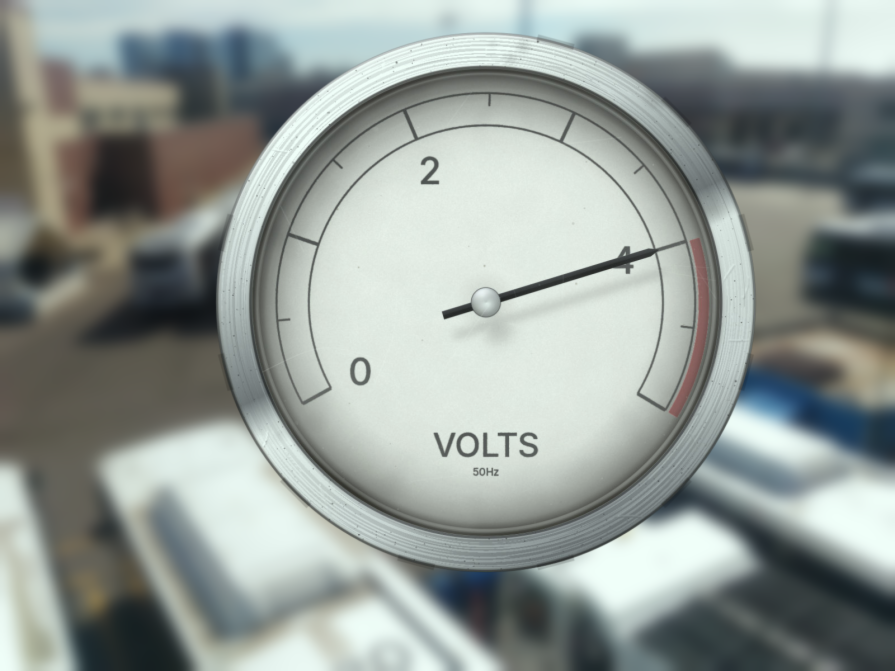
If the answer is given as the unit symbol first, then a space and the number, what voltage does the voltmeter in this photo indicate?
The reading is V 4
